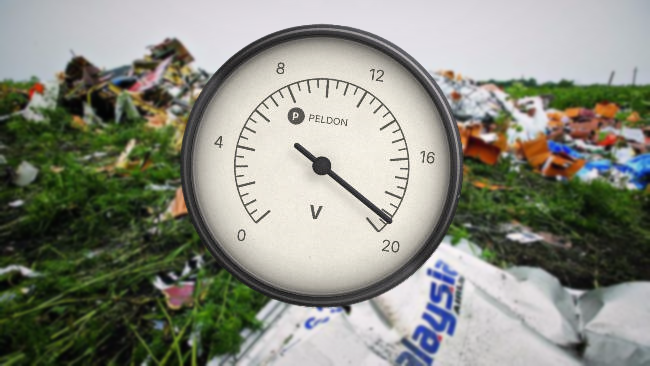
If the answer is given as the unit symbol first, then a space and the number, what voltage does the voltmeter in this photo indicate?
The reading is V 19.25
